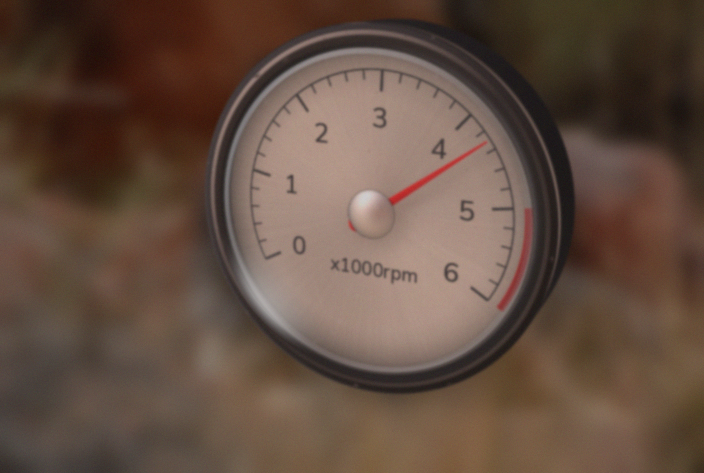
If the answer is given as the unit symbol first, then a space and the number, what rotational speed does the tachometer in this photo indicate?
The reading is rpm 4300
